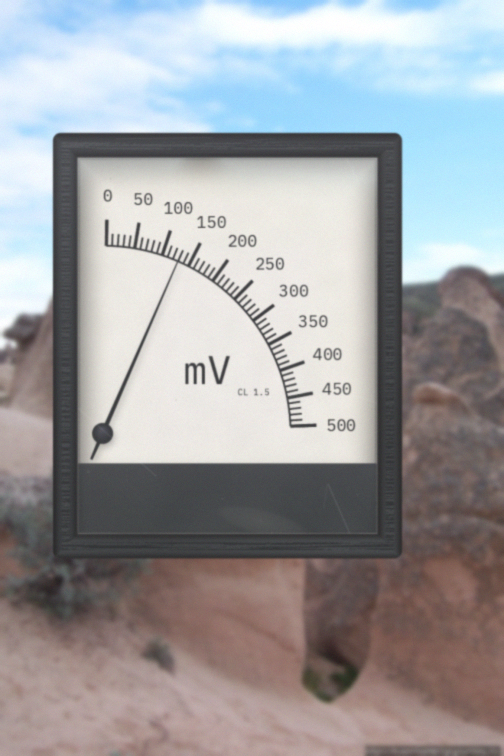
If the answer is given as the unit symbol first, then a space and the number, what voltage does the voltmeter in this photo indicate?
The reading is mV 130
